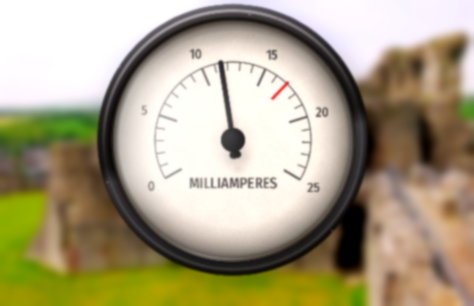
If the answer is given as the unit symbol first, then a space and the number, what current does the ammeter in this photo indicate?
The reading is mA 11.5
